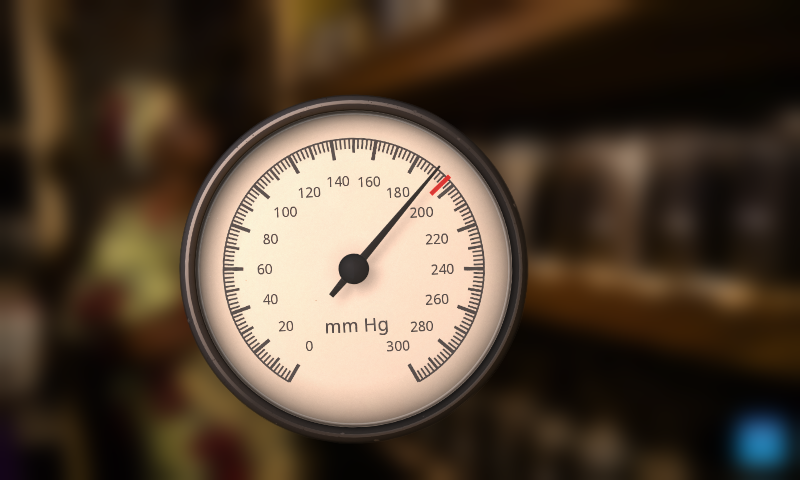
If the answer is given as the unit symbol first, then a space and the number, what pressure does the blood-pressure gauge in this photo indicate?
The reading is mmHg 190
